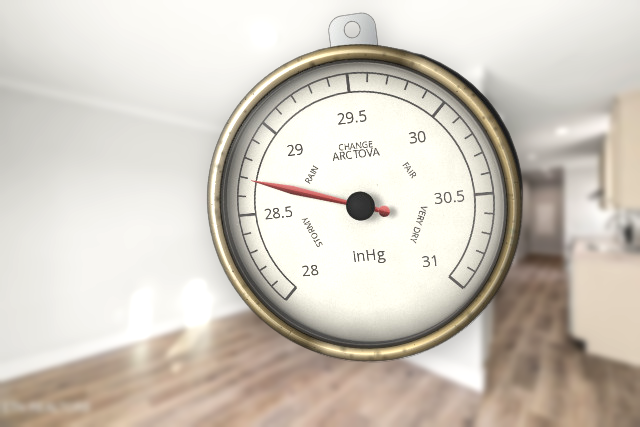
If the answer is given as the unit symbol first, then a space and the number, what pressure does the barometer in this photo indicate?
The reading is inHg 28.7
